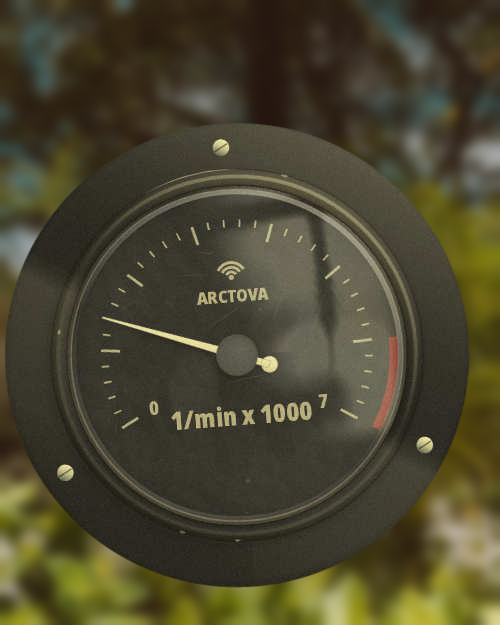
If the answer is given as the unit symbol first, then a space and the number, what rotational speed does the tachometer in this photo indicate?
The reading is rpm 1400
